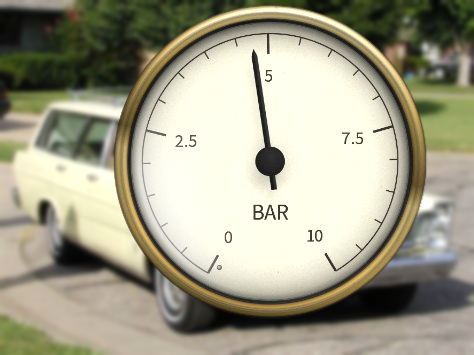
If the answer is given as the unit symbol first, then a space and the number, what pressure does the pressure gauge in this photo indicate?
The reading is bar 4.75
